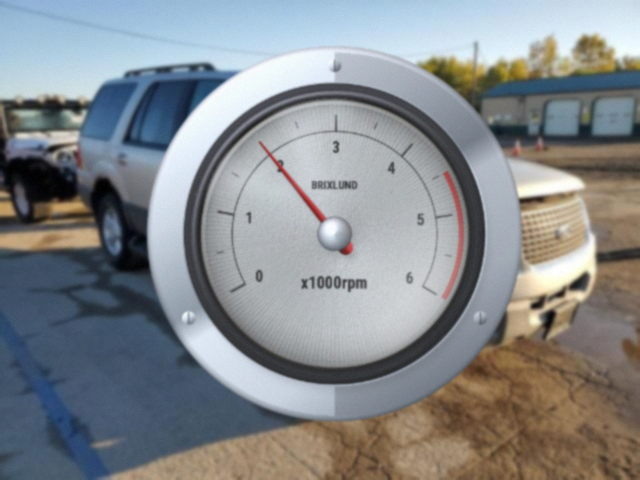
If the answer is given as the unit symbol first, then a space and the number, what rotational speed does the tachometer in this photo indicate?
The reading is rpm 2000
